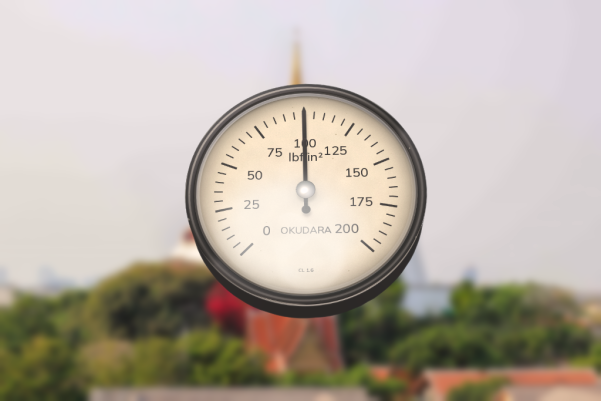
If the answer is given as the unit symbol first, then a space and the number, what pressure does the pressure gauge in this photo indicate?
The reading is psi 100
